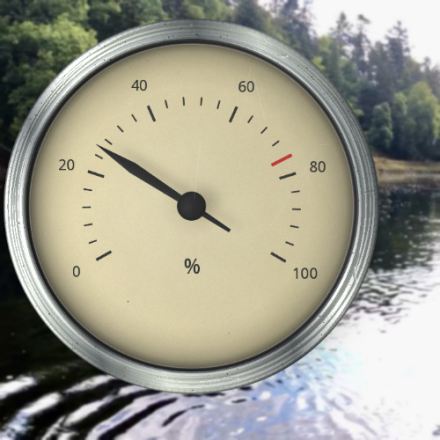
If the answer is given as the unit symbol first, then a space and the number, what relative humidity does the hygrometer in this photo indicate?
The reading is % 26
